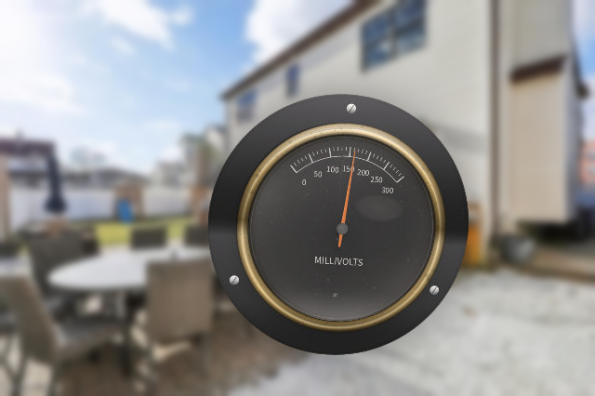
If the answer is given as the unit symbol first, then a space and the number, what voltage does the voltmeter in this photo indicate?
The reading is mV 160
